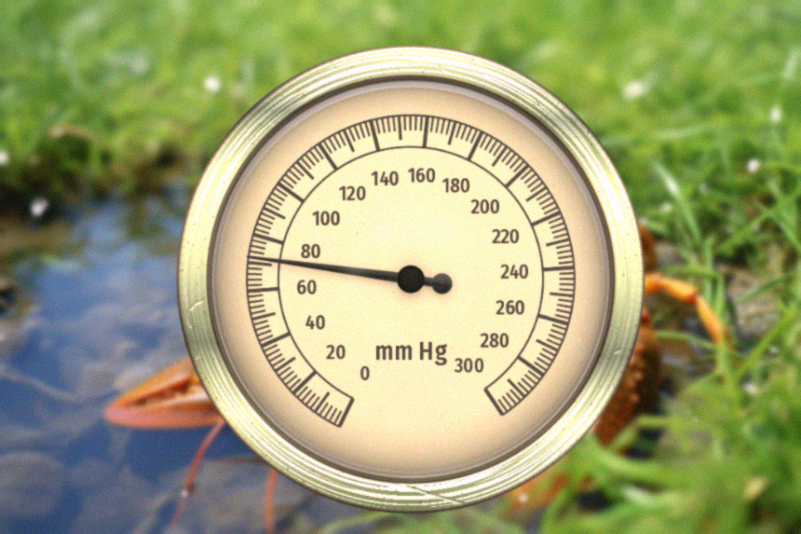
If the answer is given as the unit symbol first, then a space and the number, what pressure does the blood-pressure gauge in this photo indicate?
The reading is mmHg 72
